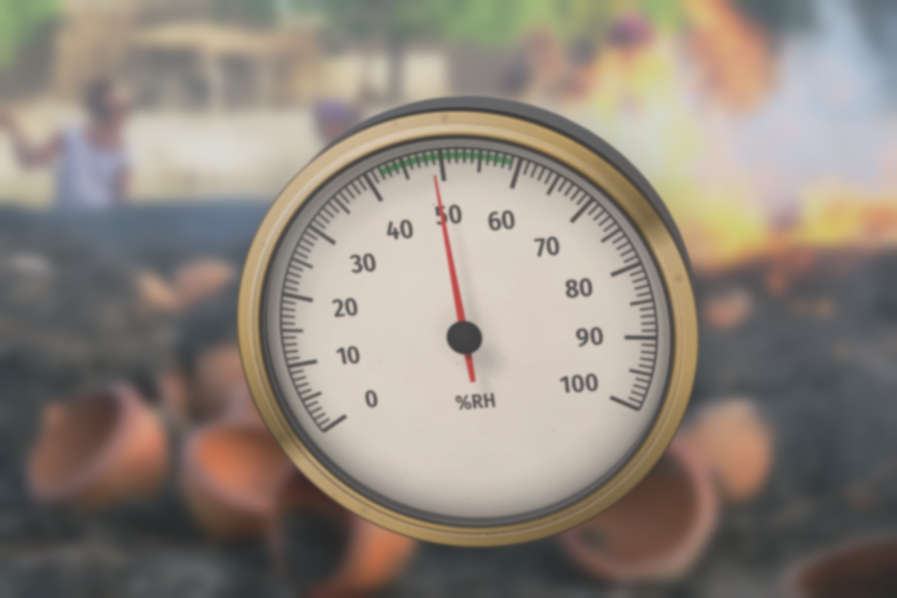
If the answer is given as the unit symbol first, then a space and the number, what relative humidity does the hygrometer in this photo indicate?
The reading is % 49
